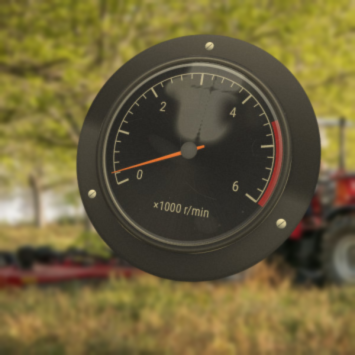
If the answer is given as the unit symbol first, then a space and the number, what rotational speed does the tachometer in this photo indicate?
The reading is rpm 200
